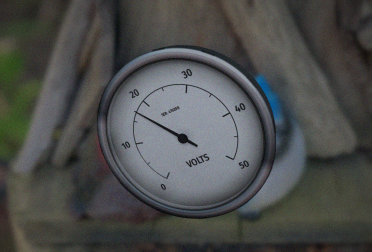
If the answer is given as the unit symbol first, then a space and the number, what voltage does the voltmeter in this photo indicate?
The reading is V 17.5
